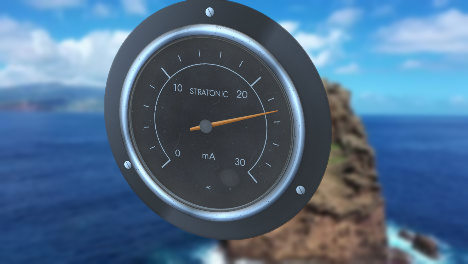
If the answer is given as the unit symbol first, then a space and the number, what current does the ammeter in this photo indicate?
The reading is mA 23
